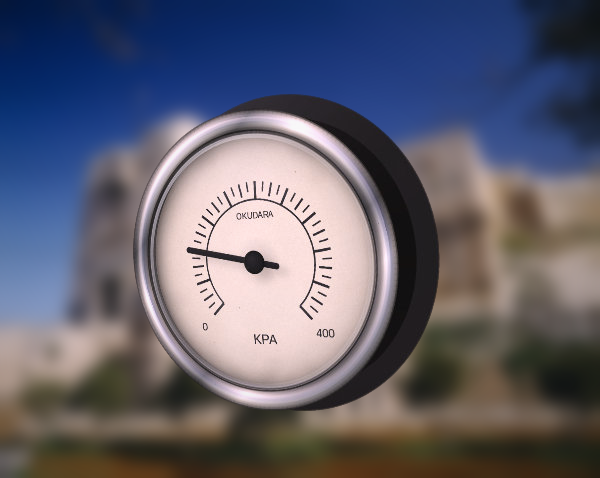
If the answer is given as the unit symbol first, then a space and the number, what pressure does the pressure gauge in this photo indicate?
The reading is kPa 80
